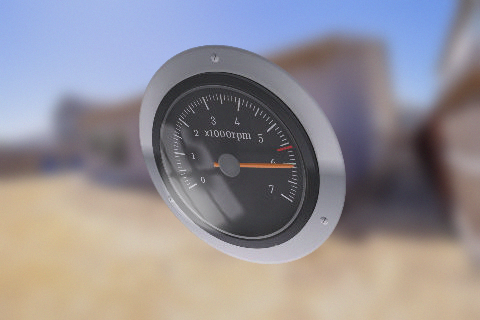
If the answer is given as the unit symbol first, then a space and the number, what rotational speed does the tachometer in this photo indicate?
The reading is rpm 6000
